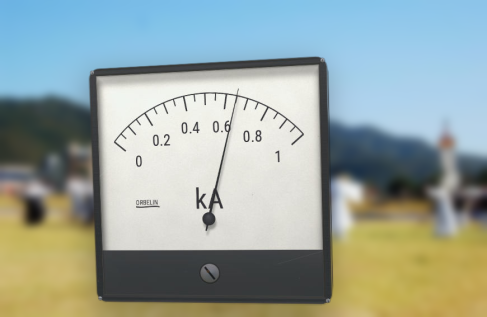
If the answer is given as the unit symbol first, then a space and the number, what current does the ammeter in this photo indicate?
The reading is kA 0.65
